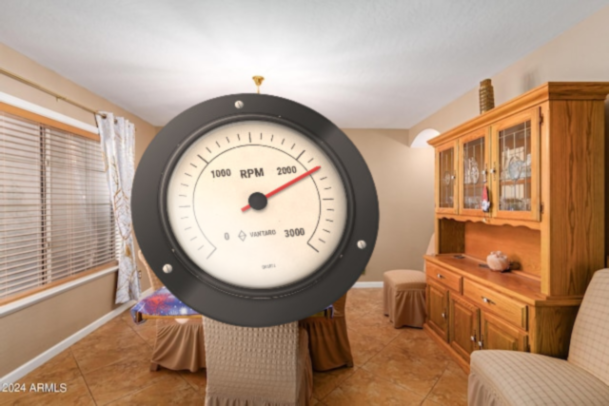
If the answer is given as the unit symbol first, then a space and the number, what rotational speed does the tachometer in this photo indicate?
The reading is rpm 2200
